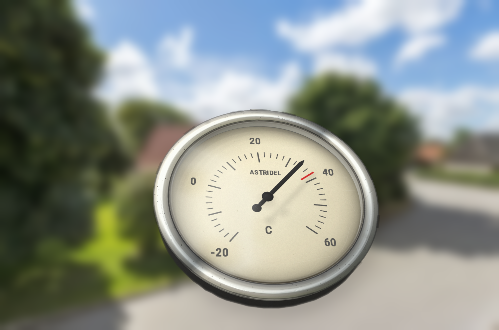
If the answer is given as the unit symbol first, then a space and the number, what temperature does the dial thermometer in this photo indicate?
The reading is °C 34
